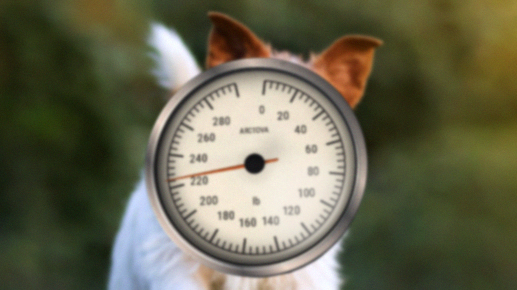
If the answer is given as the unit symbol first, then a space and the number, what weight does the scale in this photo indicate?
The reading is lb 224
